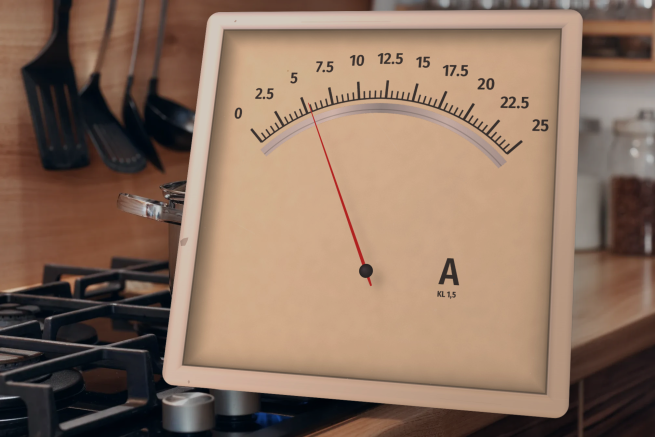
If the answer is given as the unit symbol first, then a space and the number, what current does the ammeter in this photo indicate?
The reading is A 5.5
